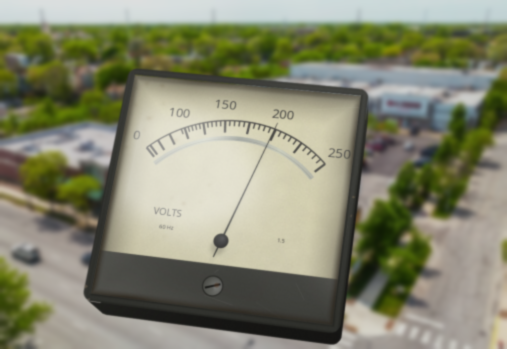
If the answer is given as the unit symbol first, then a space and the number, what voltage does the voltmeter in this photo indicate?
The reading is V 200
